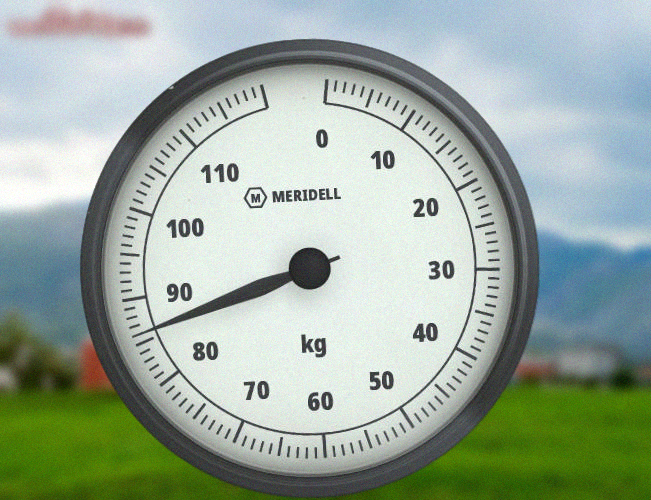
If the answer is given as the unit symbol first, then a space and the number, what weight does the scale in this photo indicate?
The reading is kg 86
